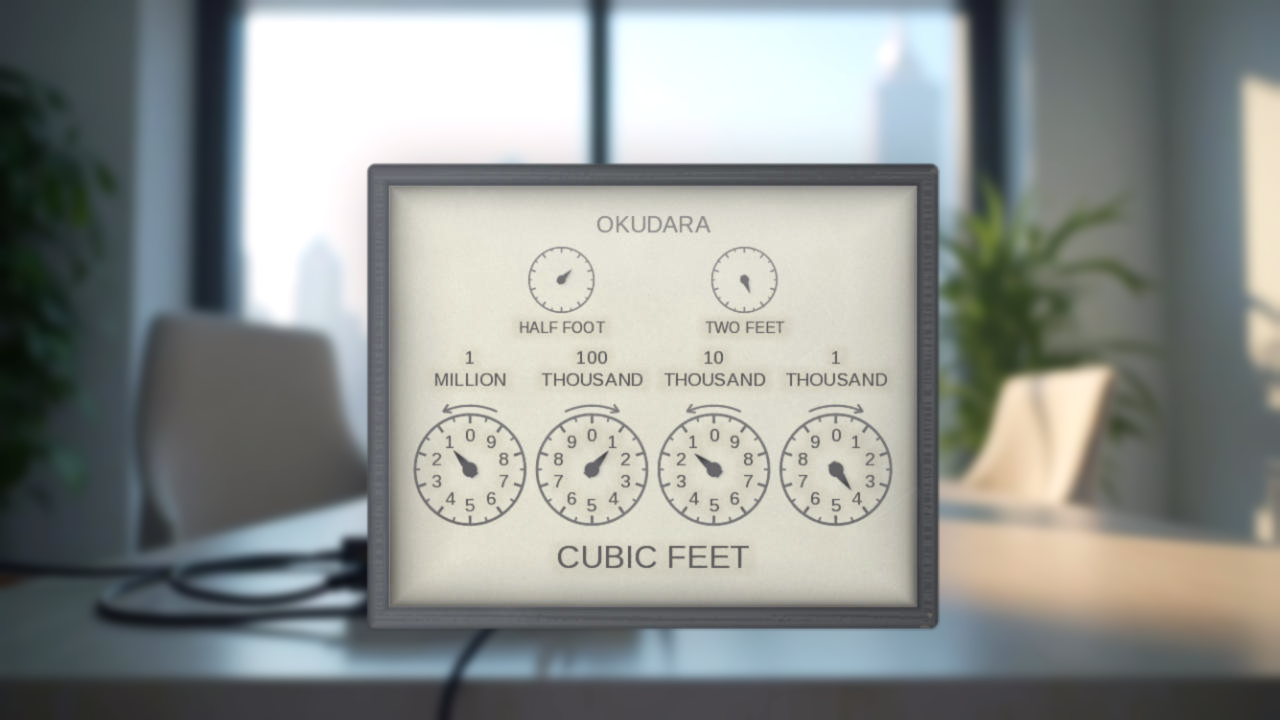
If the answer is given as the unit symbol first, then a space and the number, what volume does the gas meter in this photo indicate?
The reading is ft³ 111400
